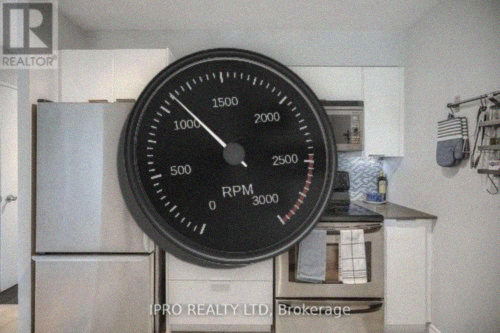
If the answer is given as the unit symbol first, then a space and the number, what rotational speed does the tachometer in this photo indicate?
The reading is rpm 1100
